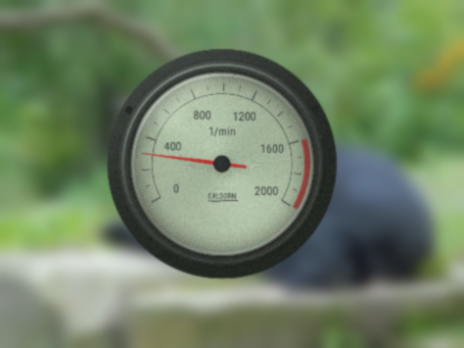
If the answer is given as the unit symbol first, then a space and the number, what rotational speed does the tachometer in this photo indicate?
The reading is rpm 300
